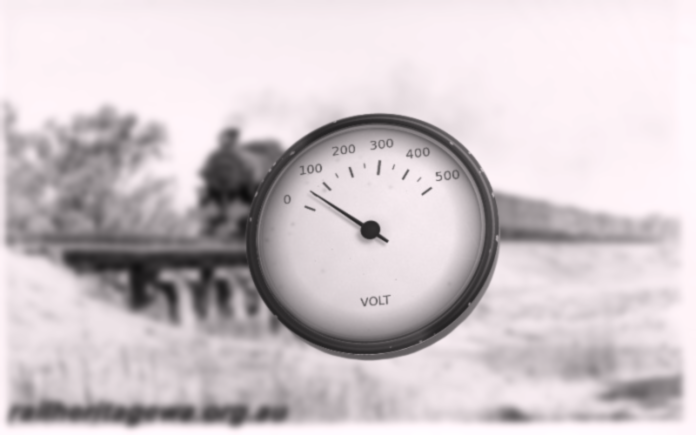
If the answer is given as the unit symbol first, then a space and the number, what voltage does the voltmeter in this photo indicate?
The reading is V 50
